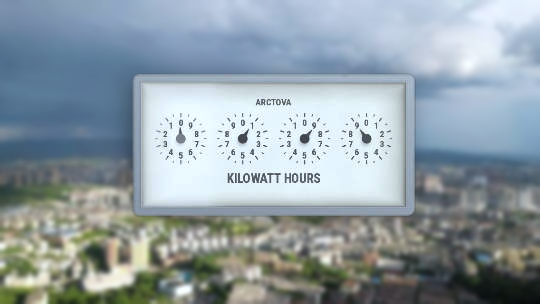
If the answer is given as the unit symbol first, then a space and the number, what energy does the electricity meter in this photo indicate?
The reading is kWh 89
